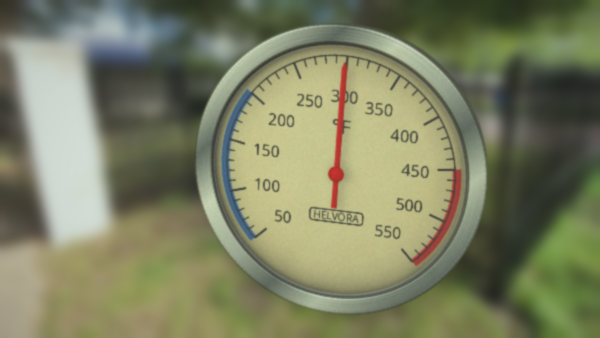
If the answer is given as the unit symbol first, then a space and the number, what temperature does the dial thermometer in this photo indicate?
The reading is °F 300
